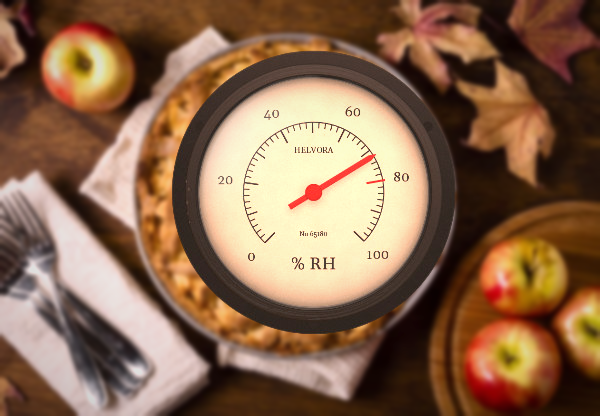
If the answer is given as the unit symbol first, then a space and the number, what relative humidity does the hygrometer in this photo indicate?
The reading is % 72
